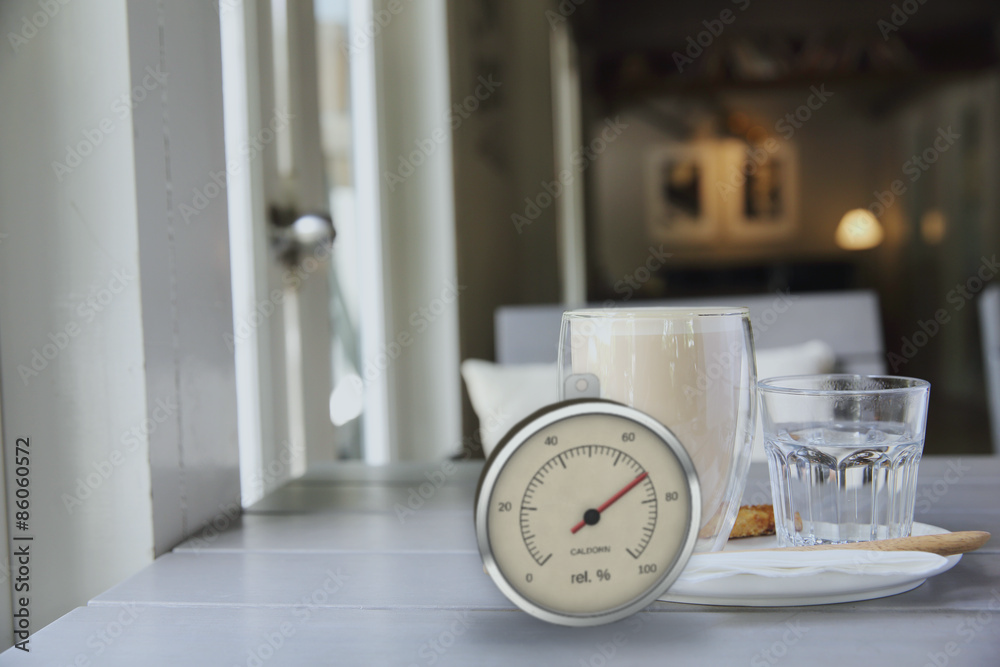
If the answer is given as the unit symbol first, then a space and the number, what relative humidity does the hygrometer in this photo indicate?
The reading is % 70
